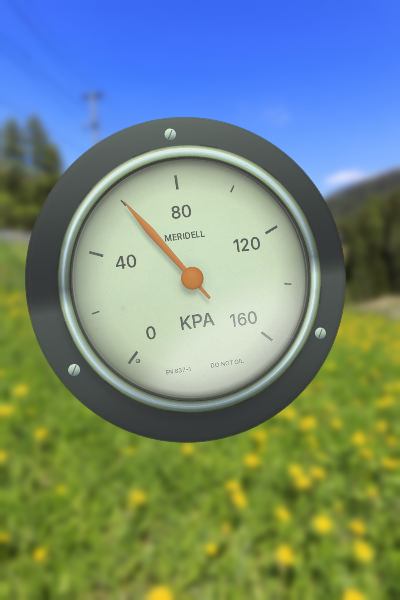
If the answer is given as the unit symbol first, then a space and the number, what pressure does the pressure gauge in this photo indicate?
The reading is kPa 60
